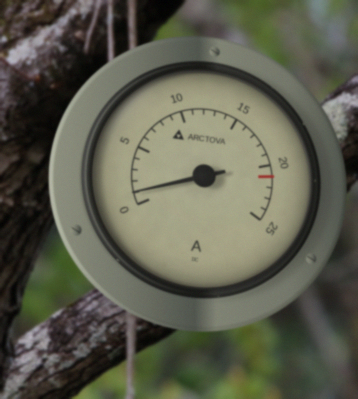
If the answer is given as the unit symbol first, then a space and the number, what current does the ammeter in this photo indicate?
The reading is A 1
